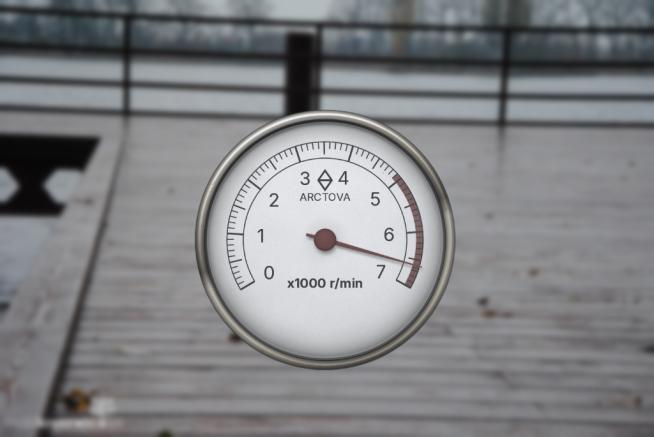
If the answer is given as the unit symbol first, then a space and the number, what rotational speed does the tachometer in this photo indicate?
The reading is rpm 6600
